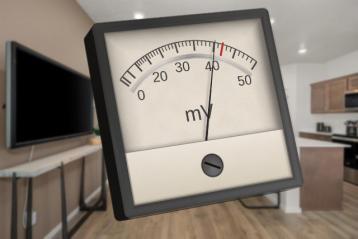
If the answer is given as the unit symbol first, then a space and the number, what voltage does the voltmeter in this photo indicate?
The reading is mV 40
